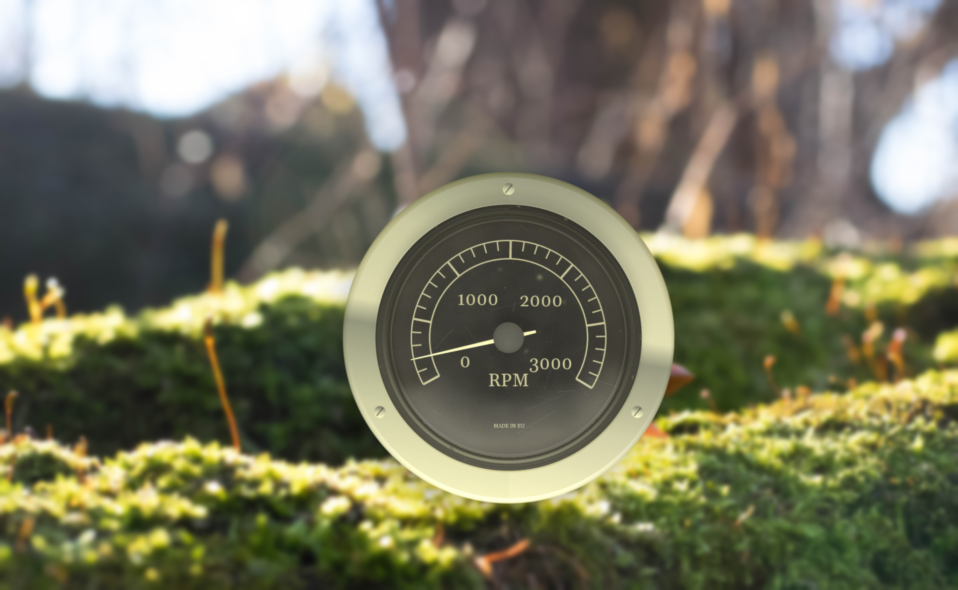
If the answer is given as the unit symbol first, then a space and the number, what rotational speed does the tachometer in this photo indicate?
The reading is rpm 200
